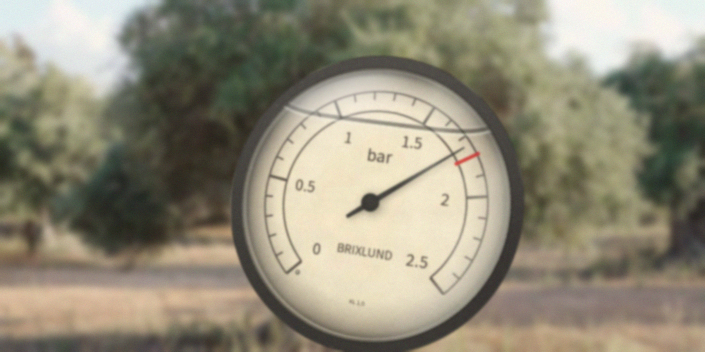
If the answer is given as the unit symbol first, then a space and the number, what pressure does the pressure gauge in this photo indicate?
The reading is bar 1.75
